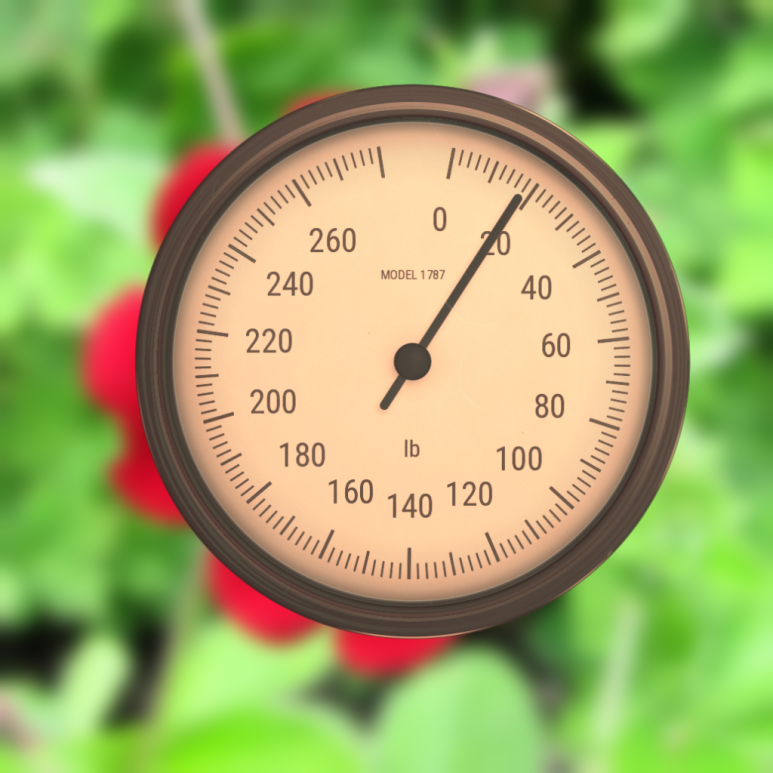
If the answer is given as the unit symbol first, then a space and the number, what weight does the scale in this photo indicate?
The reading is lb 18
